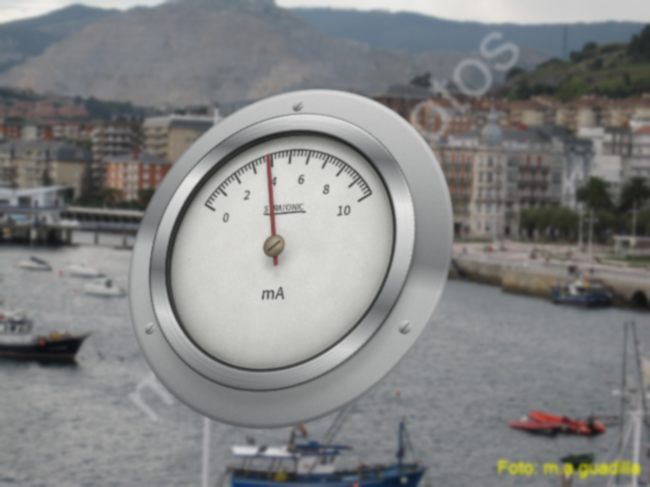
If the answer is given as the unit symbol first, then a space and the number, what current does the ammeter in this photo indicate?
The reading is mA 4
